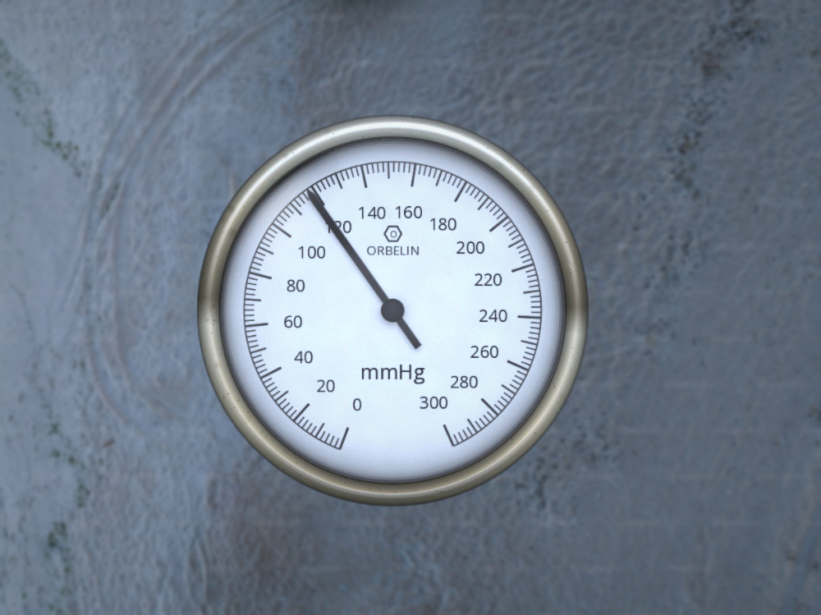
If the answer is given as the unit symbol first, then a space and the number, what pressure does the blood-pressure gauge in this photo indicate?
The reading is mmHg 118
